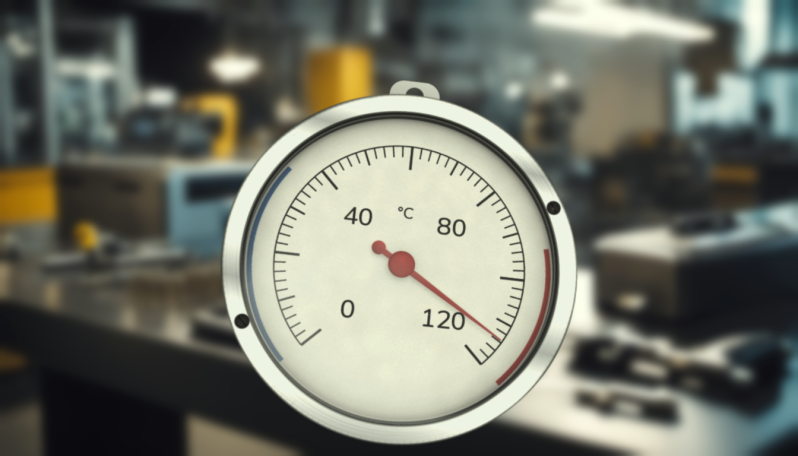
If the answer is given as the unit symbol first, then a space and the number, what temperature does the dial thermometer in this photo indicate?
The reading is °C 114
